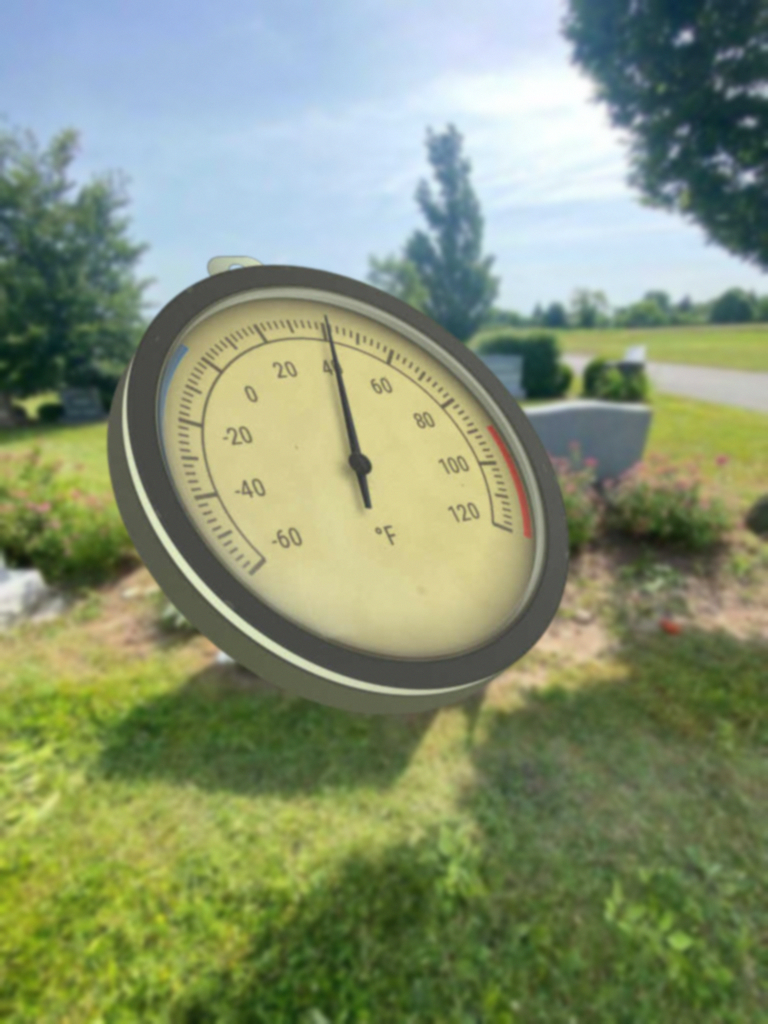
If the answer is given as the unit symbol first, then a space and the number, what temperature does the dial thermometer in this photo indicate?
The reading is °F 40
